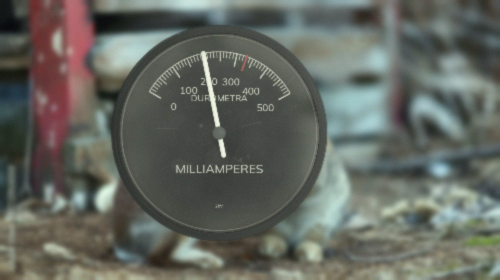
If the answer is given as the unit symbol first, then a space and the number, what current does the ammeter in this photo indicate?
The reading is mA 200
